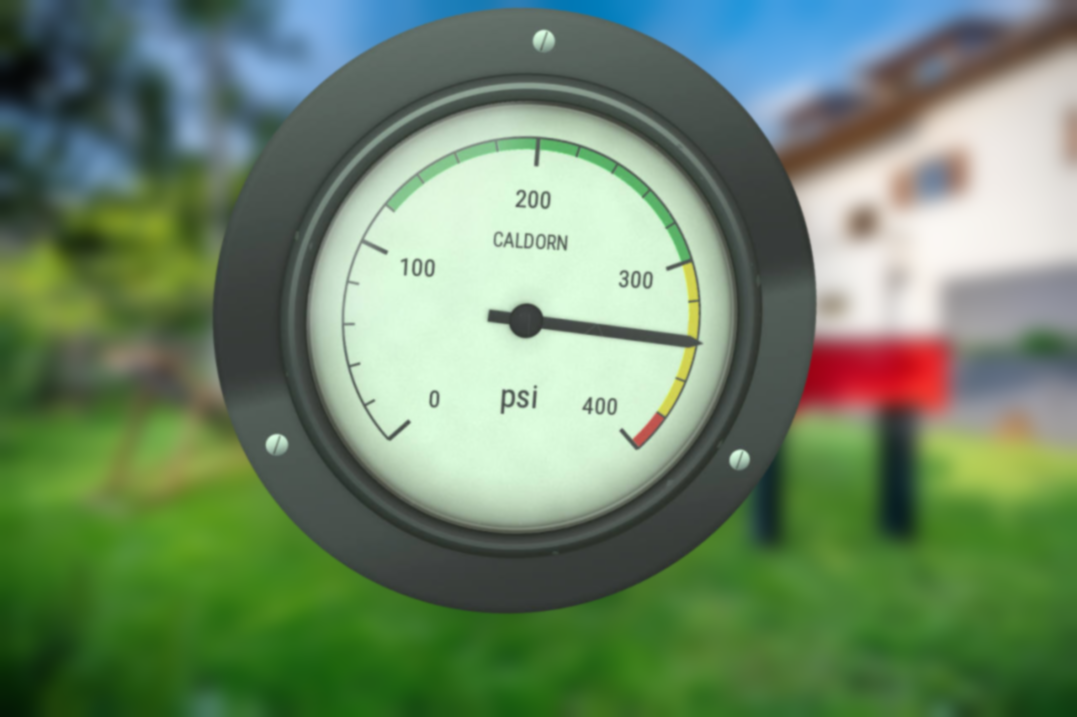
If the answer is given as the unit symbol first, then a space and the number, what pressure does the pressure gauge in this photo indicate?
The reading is psi 340
